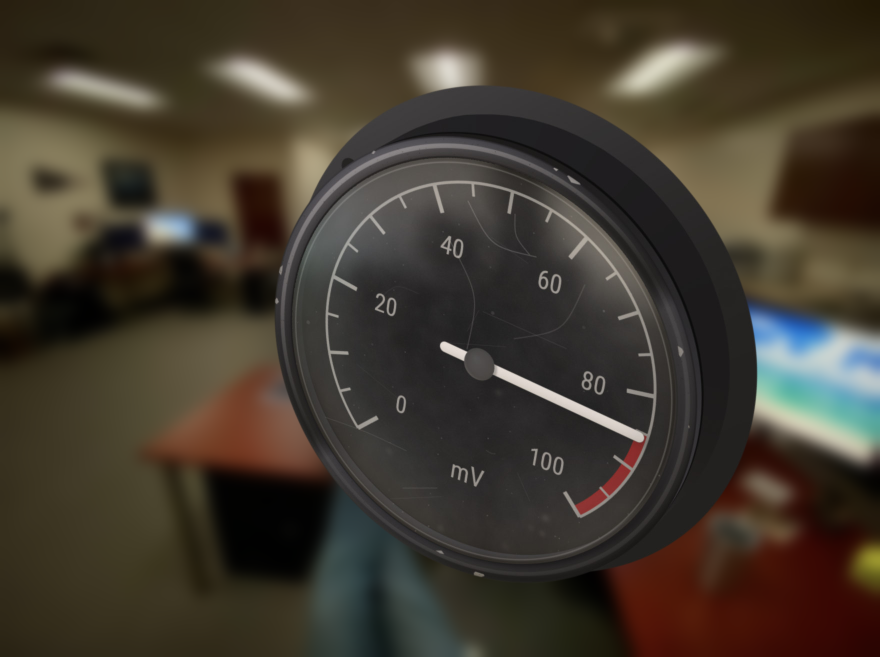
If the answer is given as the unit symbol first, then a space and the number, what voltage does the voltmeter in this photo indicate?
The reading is mV 85
